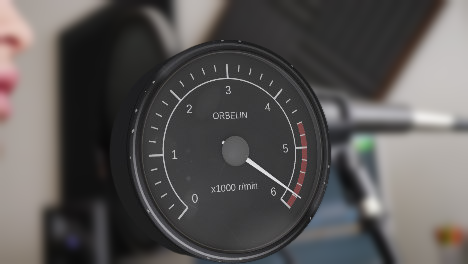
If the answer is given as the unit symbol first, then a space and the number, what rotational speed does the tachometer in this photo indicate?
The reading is rpm 5800
